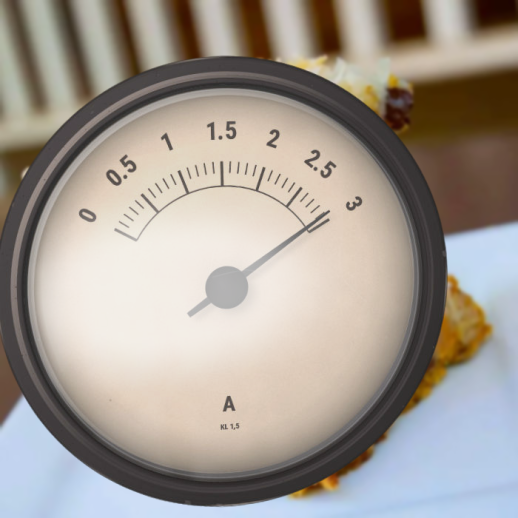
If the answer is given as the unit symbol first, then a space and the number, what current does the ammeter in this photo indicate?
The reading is A 2.9
